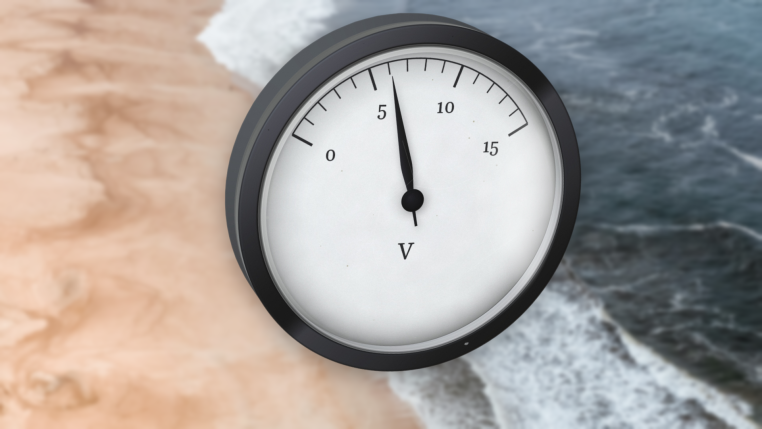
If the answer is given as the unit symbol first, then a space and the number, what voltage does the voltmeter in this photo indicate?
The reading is V 6
